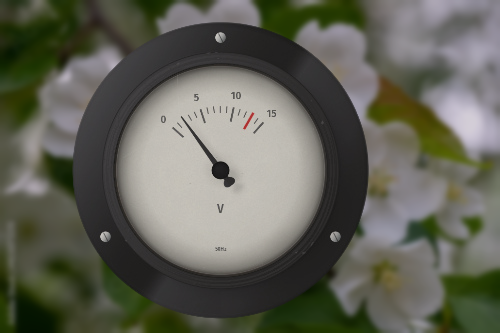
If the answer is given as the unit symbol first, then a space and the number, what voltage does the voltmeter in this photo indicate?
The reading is V 2
